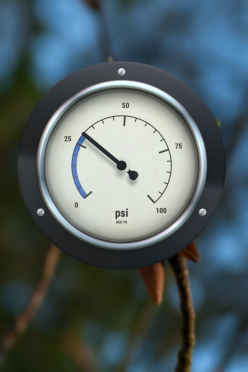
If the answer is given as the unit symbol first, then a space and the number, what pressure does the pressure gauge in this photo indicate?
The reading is psi 30
